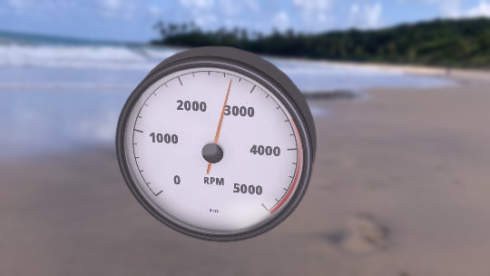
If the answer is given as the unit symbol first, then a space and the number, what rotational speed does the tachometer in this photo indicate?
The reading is rpm 2700
